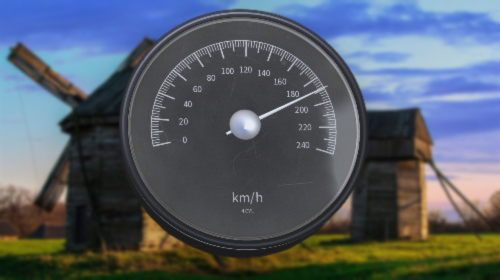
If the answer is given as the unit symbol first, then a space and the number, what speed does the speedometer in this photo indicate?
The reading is km/h 190
